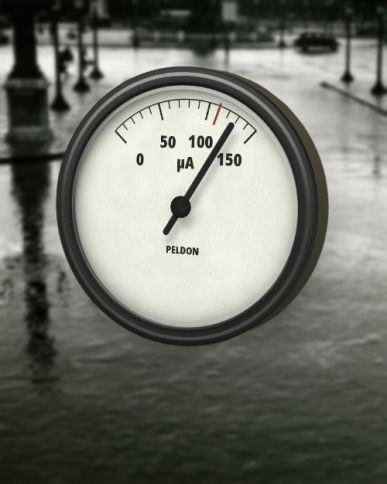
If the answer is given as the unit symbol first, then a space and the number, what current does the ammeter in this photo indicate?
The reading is µA 130
